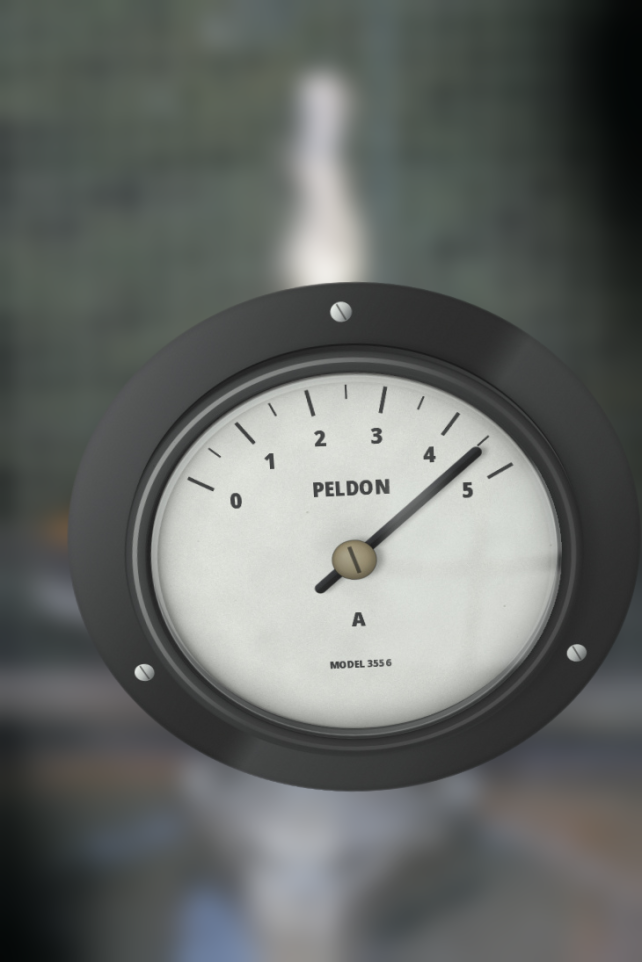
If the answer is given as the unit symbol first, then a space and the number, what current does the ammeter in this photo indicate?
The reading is A 4.5
